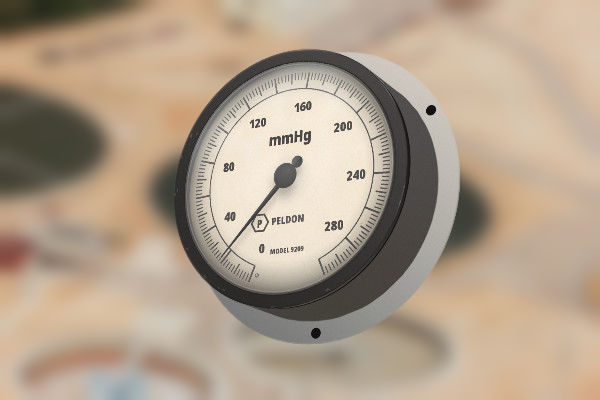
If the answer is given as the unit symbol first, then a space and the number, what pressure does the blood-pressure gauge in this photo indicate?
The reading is mmHg 20
